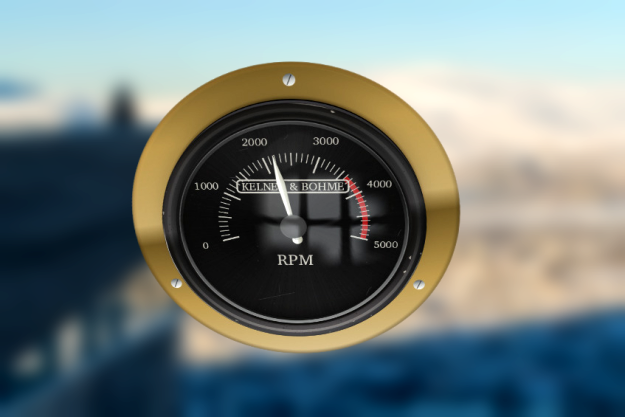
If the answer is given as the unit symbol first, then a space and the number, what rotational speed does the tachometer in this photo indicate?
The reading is rpm 2200
